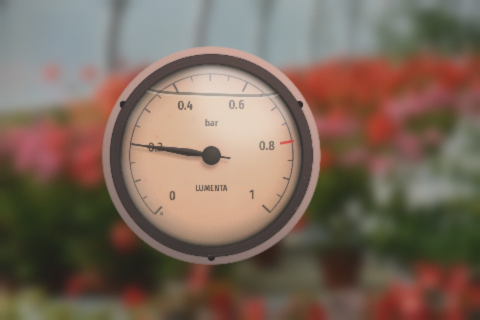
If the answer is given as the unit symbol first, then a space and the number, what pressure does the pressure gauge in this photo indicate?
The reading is bar 0.2
